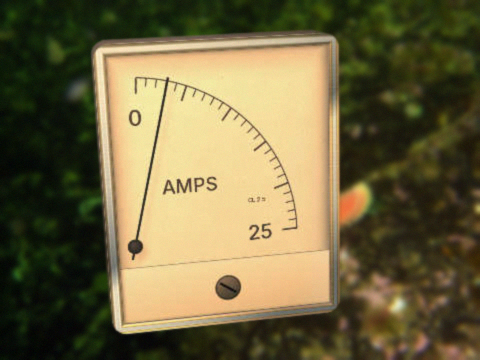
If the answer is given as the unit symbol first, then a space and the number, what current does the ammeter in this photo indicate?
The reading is A 3
